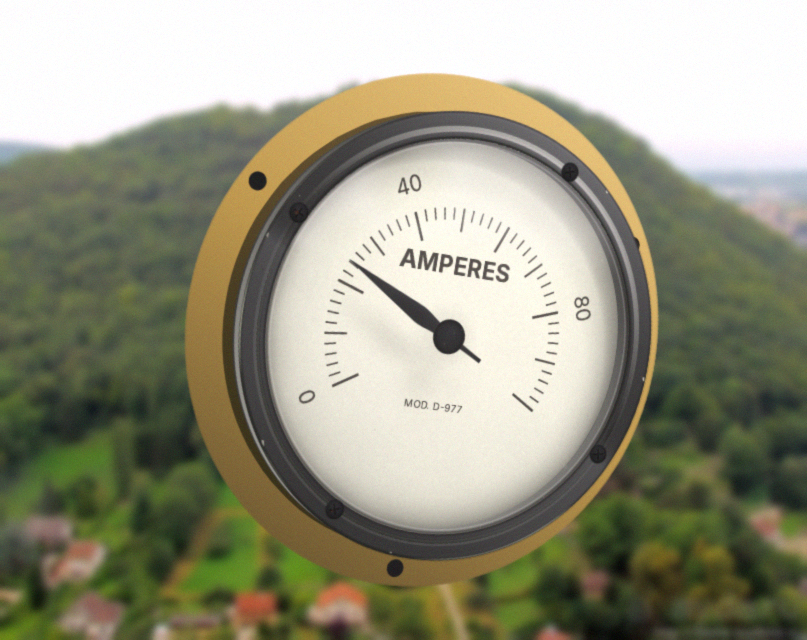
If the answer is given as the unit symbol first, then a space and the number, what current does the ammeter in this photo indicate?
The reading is A 24
